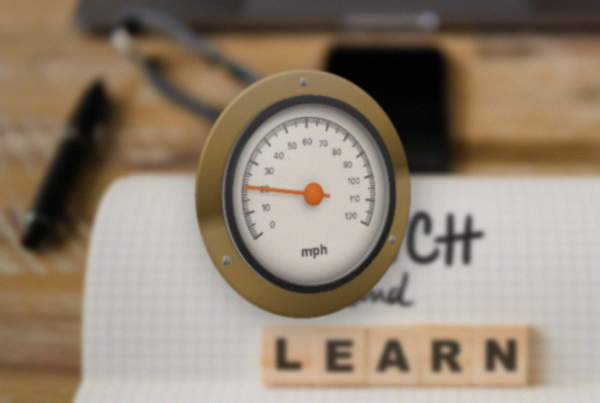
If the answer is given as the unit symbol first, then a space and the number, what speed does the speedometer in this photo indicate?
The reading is mph 20
